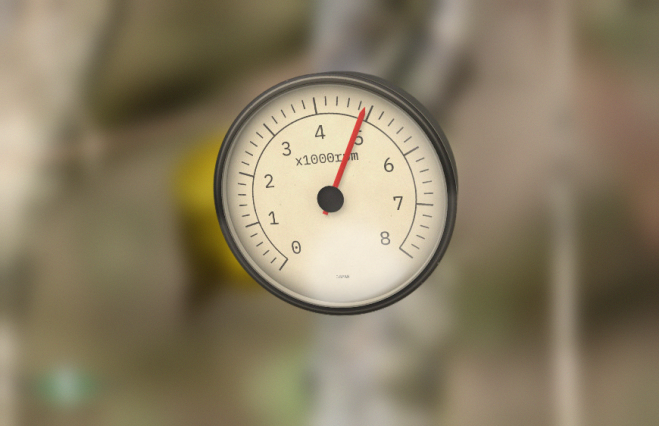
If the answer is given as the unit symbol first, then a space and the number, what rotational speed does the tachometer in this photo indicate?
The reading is rpm 4900
